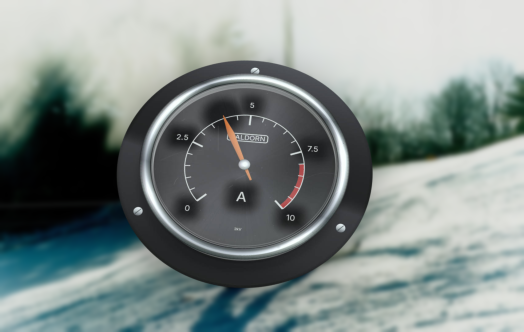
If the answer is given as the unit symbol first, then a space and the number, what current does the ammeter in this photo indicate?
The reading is A 4
